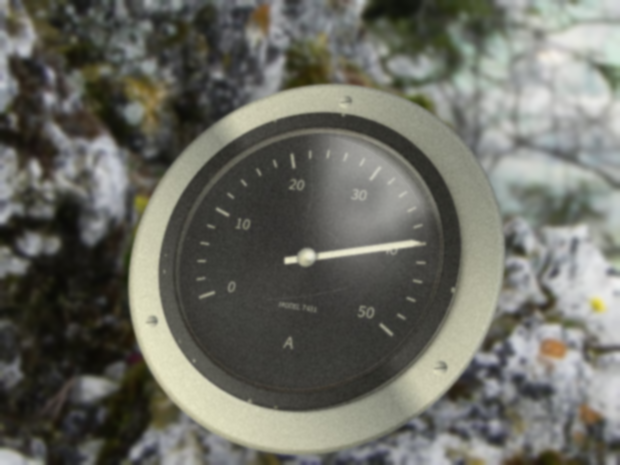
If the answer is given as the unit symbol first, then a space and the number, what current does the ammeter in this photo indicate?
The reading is A 40
